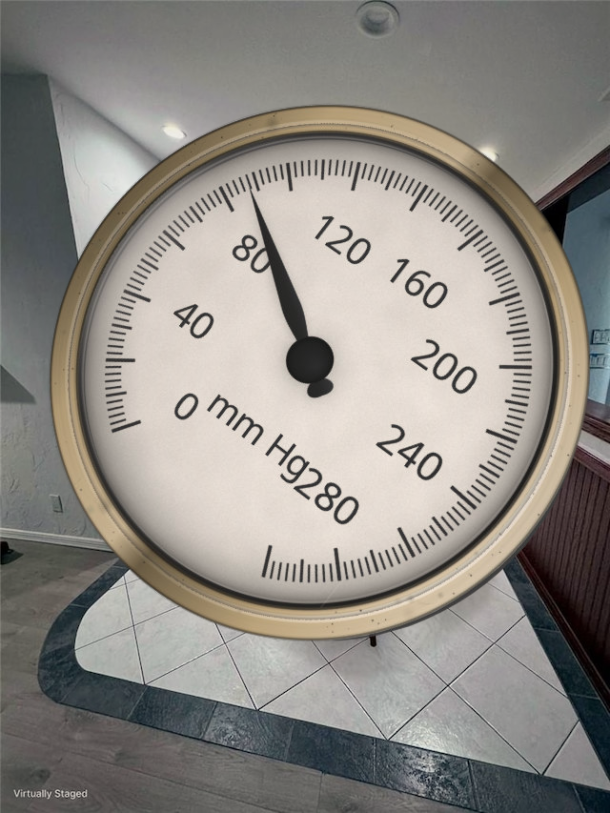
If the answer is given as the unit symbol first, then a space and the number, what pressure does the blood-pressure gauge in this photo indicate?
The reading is mmHg 88
